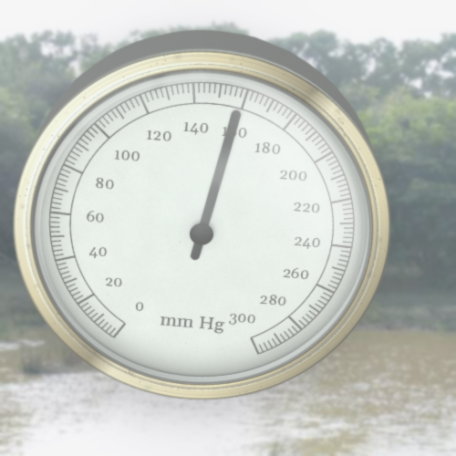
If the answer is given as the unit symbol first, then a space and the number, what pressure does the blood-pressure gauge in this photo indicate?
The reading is mmHg 158
